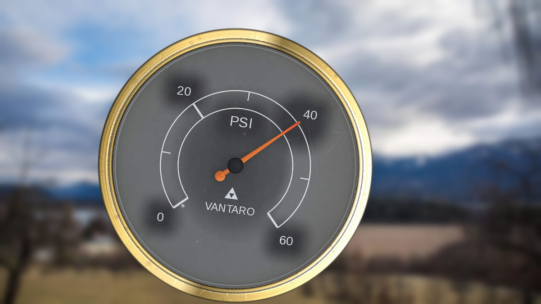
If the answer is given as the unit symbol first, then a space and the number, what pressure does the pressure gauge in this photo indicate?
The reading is psi 40
